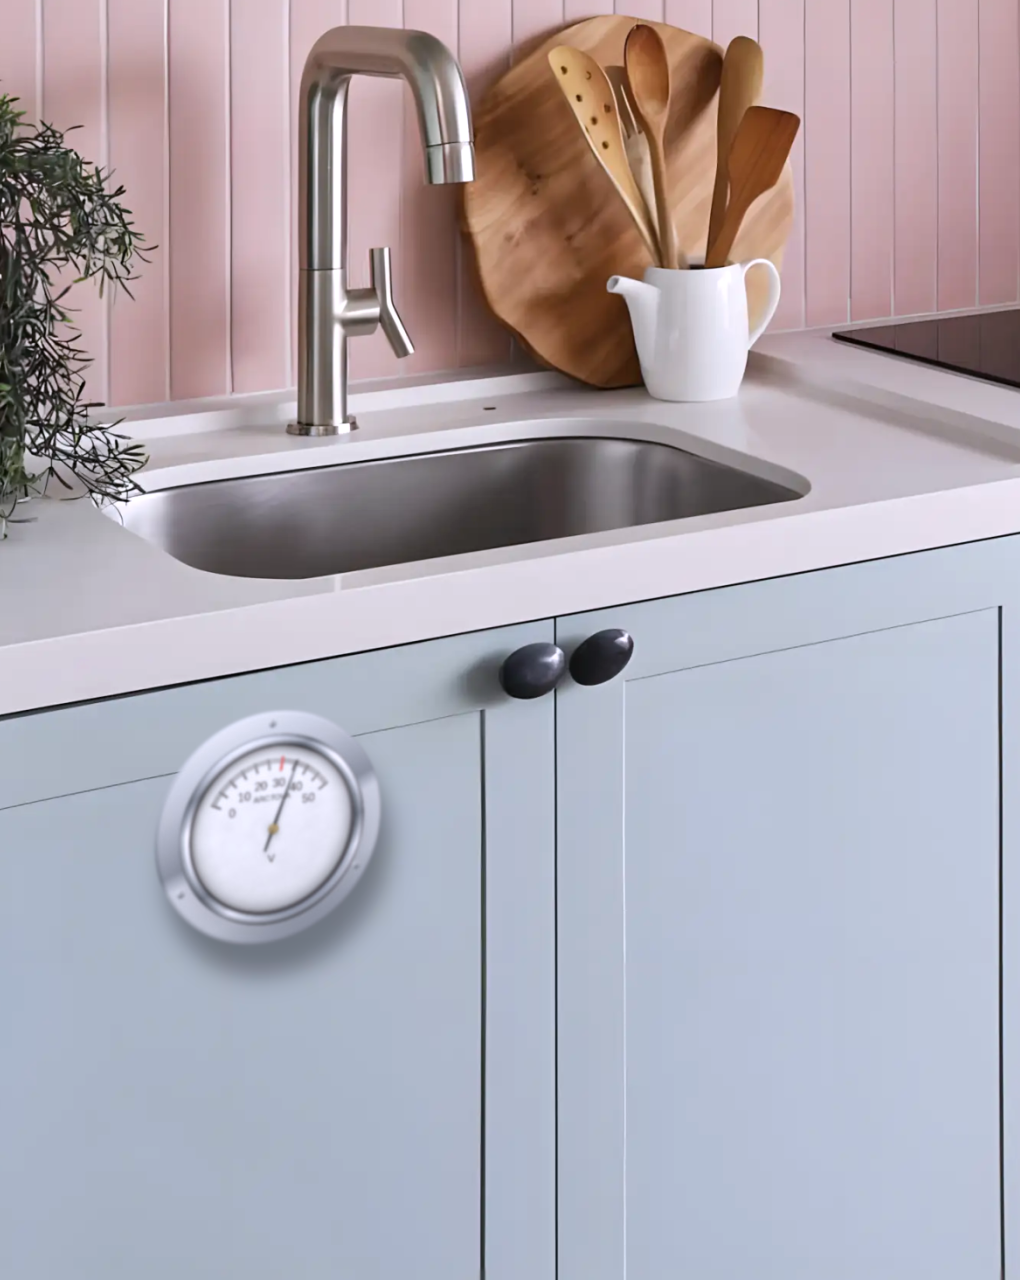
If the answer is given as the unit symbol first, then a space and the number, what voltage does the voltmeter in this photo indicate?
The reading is V 35
